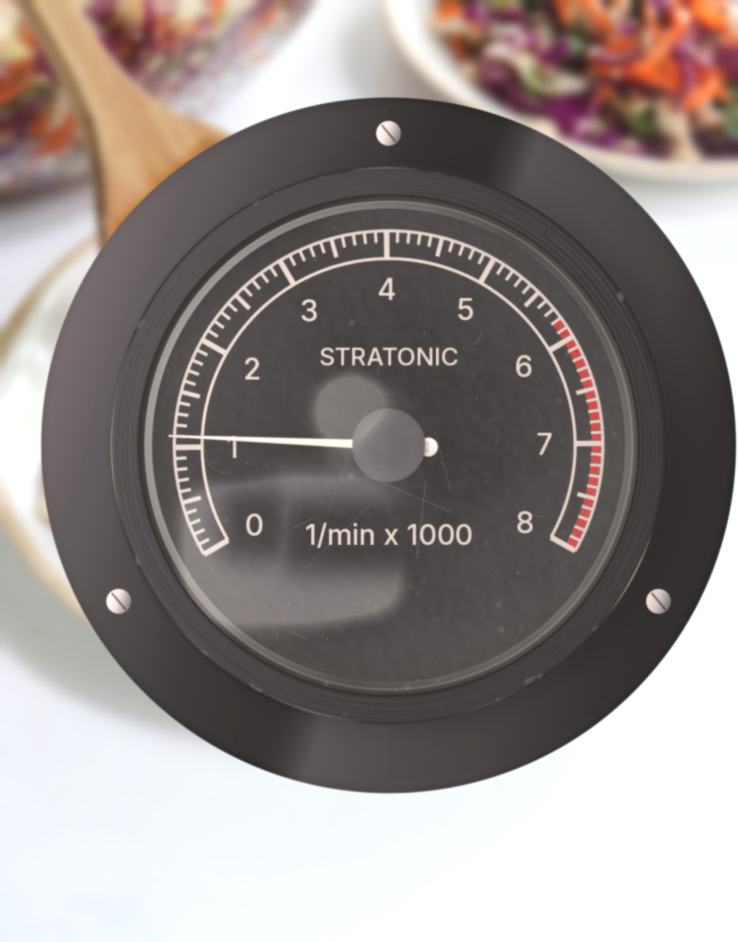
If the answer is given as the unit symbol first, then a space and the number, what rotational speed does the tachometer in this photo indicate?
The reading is rpm 1100
